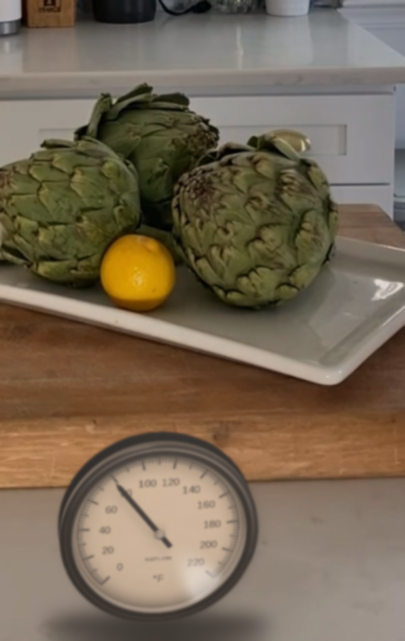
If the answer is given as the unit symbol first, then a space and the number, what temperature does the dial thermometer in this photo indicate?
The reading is °F 80
